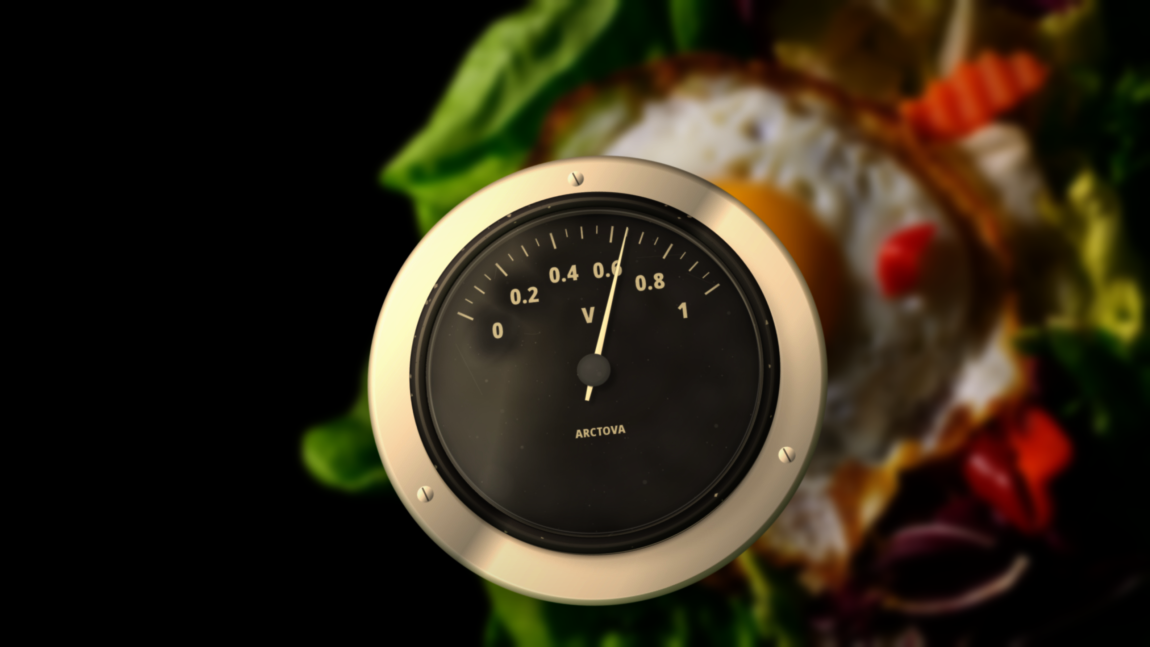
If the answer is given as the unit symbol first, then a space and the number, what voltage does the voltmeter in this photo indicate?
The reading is V 0.65
